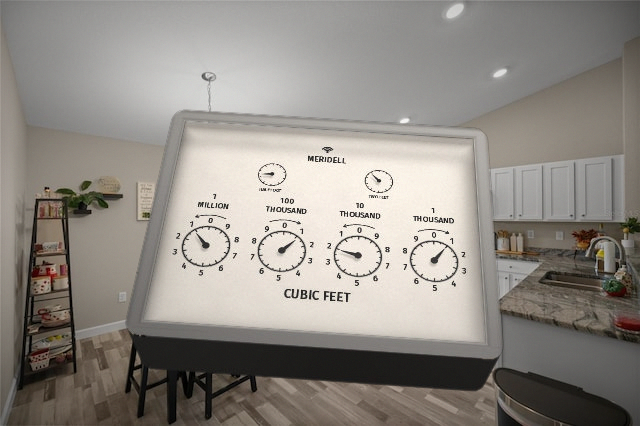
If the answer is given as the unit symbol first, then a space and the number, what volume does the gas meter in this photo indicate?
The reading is ft³ 112100
